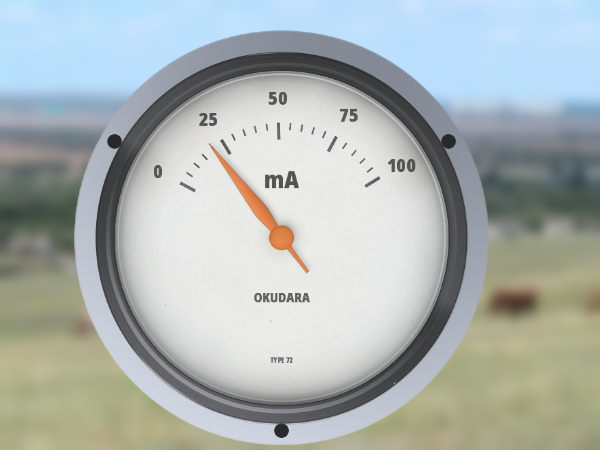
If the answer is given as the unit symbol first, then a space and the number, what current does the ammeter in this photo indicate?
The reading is mA 20
